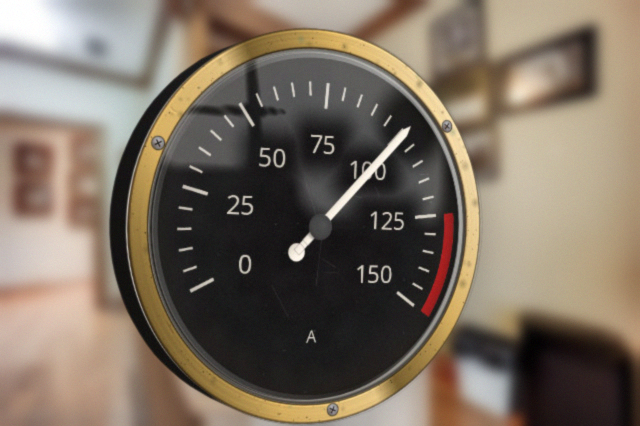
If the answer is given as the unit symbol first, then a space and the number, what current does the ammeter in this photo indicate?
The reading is A 100
